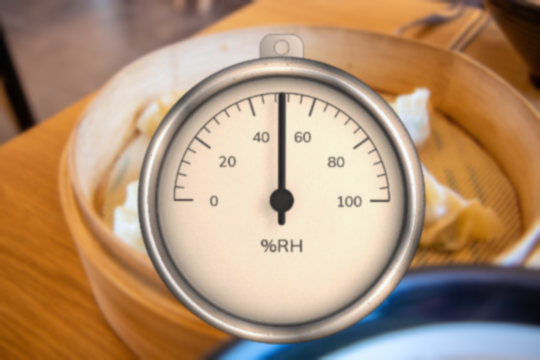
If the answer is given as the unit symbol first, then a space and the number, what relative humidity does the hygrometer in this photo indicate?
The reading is % 50
